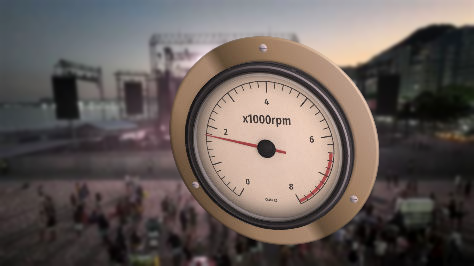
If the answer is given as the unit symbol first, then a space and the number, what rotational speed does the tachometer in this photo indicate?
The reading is rpm 1800
